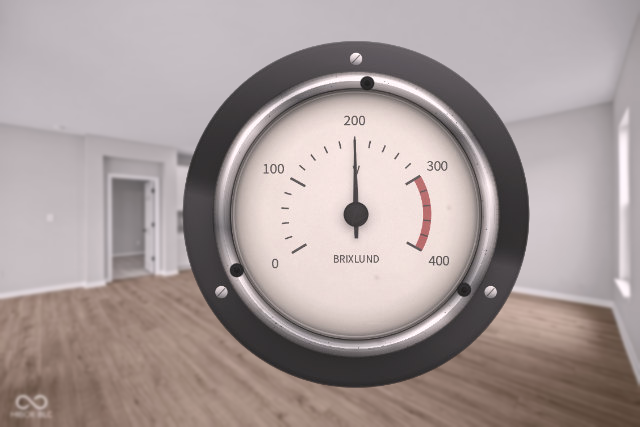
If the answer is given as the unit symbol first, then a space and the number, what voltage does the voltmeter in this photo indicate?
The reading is V 200
